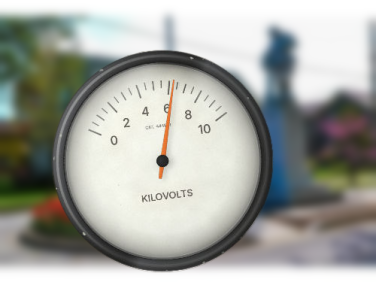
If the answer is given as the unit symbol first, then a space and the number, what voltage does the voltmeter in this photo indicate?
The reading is kV 6.25
